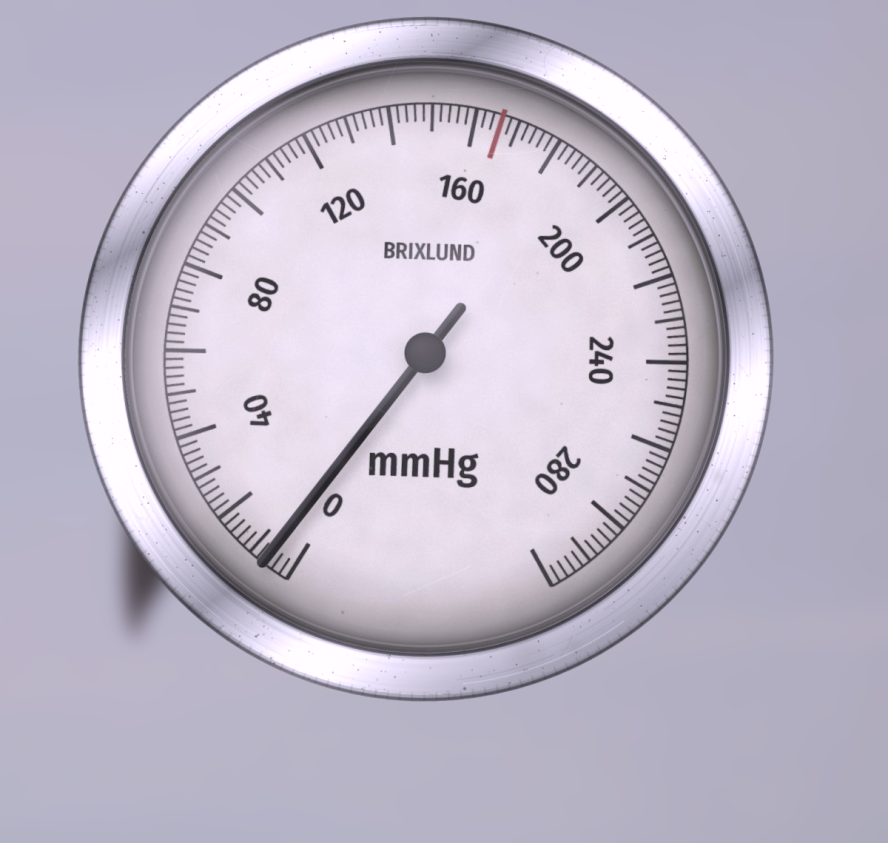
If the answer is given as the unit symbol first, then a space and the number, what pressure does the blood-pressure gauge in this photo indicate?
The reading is mmHg 6
